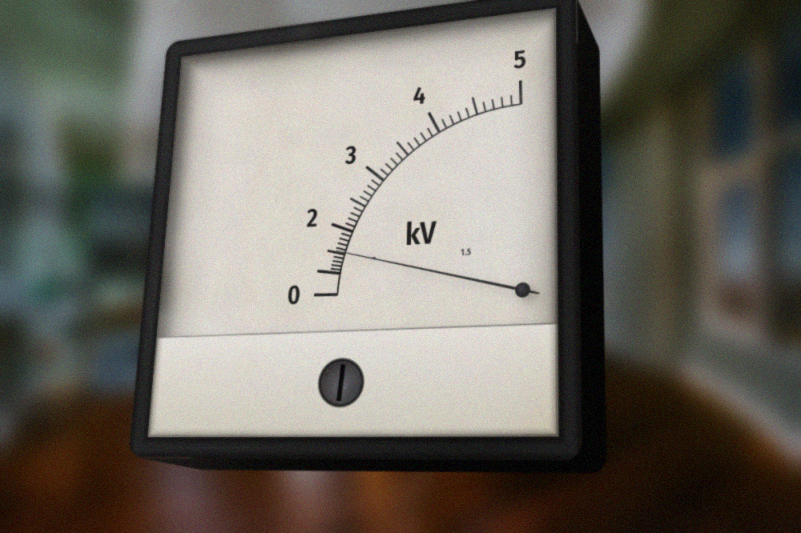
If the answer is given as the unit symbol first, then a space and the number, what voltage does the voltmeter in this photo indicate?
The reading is kV 1.5
